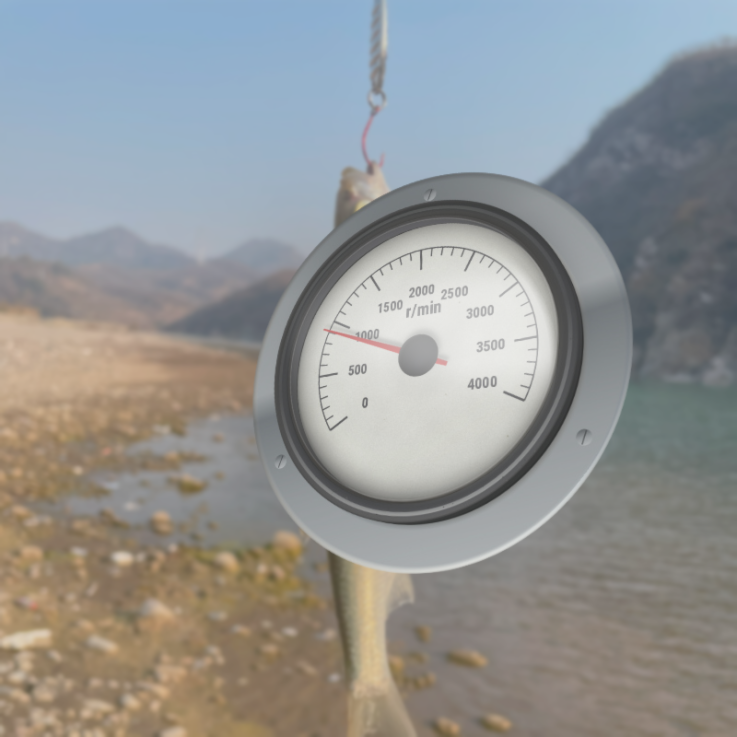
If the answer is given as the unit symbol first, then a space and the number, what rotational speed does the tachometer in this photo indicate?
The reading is rpm 900
